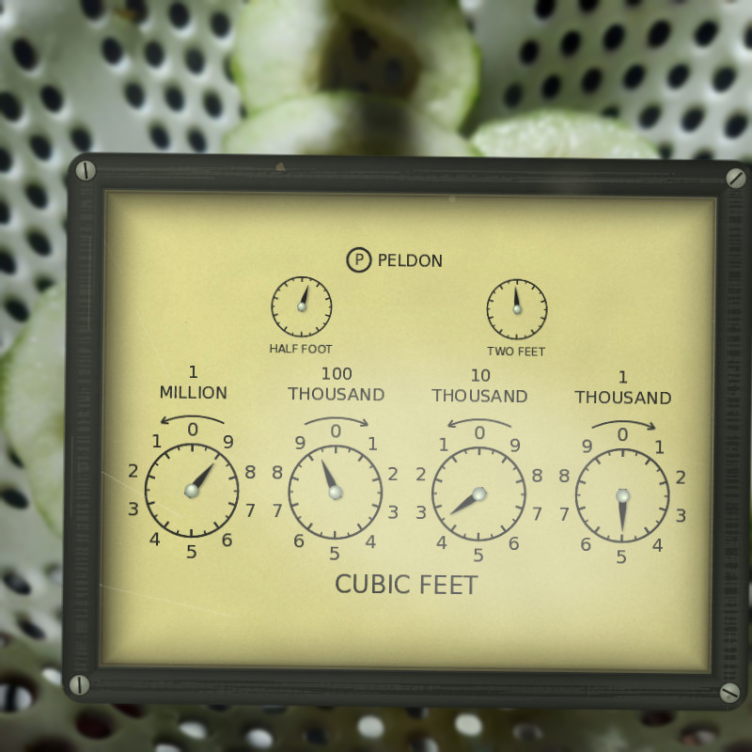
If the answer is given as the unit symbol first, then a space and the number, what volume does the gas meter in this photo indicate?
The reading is ft³ 893500
